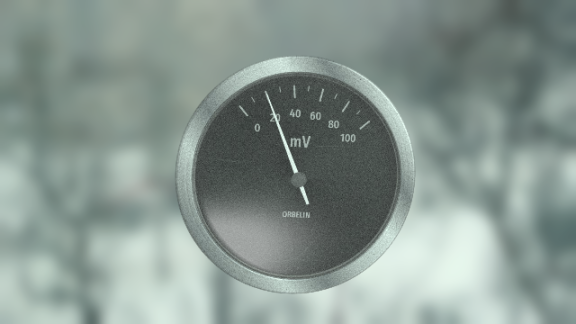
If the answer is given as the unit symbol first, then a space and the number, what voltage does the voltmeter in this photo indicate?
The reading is mV 20
